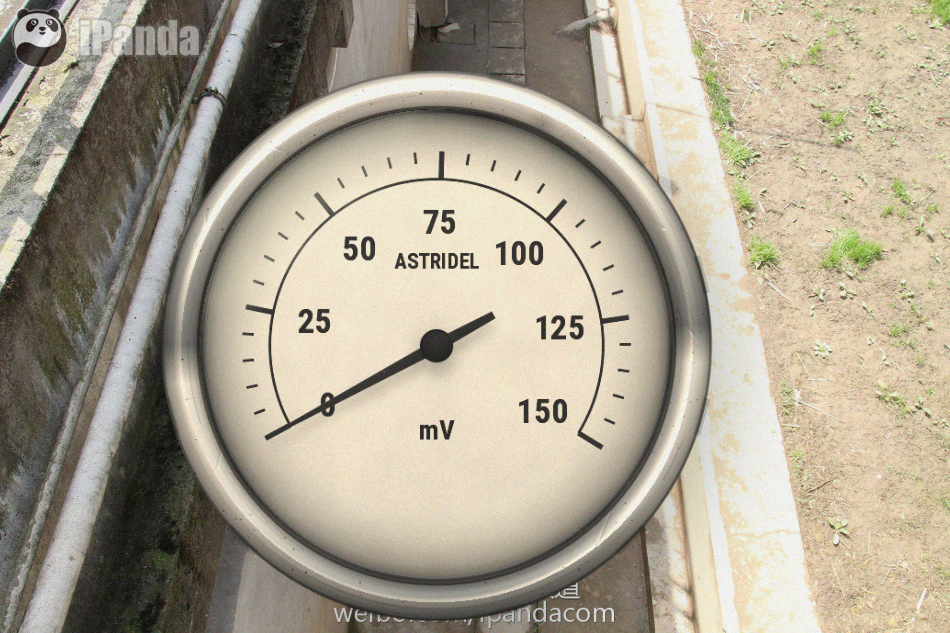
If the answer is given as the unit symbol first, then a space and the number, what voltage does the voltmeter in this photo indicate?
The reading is mV 0
